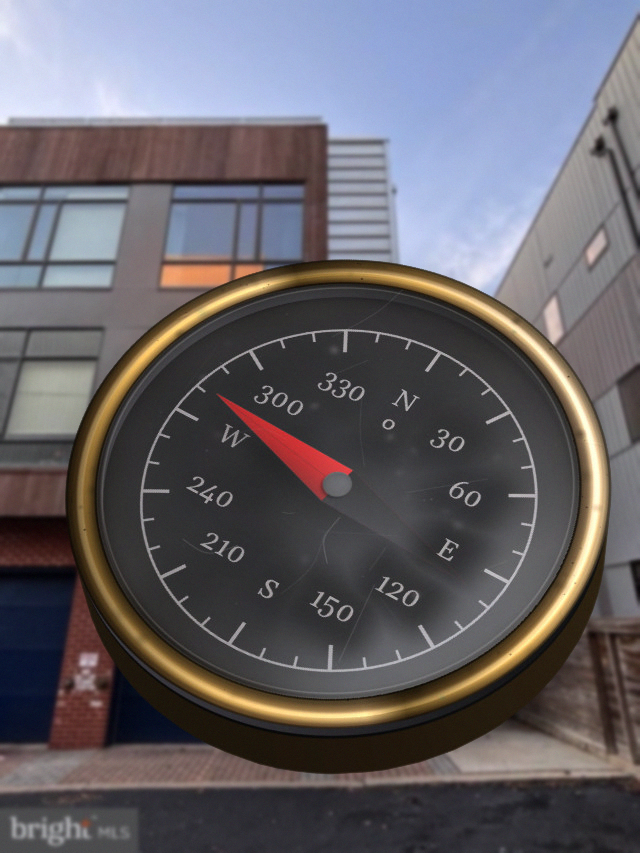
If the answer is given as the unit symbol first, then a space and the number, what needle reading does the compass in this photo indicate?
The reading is ° 280
